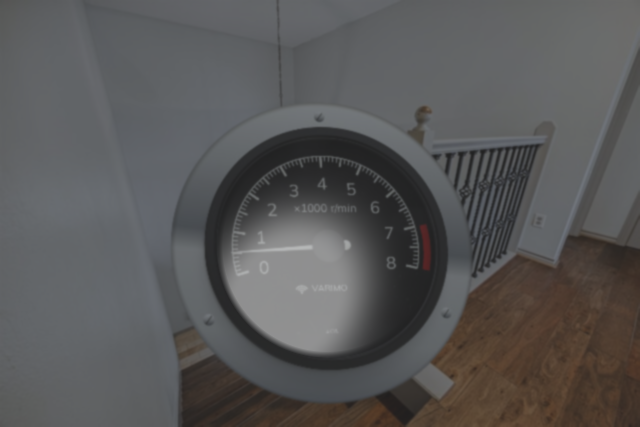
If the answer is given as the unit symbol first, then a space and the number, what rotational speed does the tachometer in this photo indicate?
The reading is rpm 500
